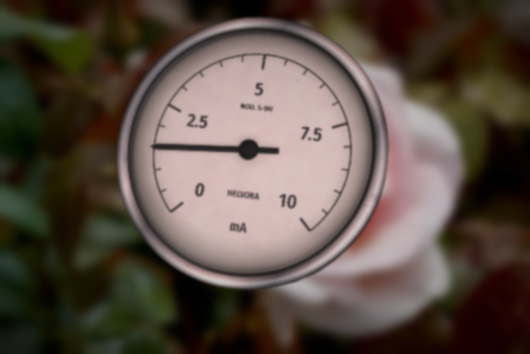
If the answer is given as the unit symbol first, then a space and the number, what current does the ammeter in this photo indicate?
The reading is mA 1.5
